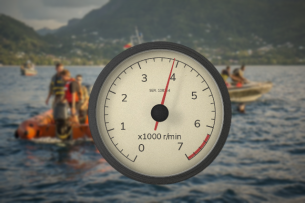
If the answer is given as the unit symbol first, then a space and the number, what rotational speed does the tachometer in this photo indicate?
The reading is rpm 3900
